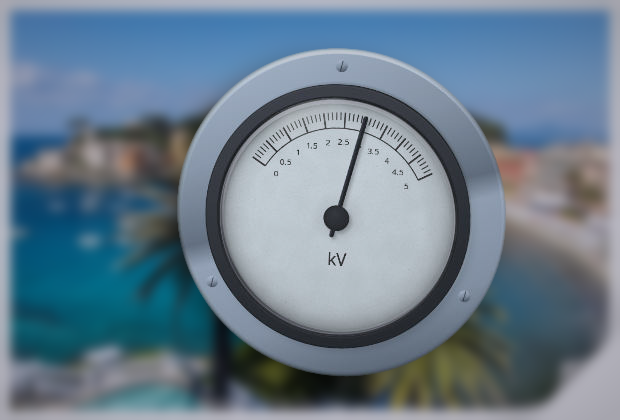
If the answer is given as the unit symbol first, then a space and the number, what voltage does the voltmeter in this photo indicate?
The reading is kV 3
